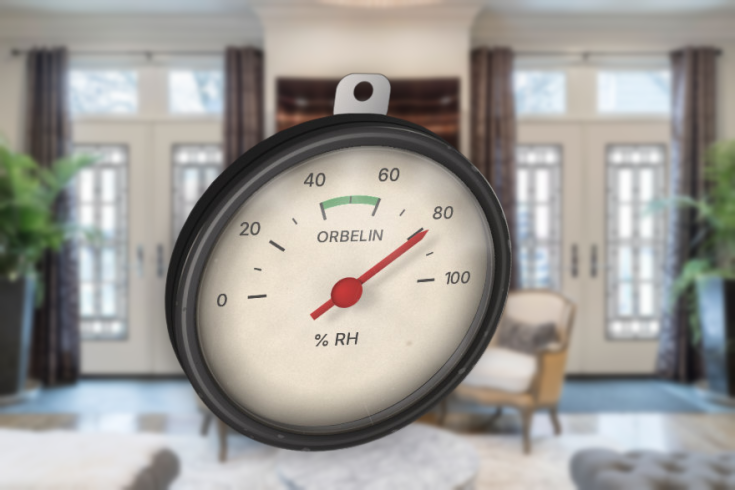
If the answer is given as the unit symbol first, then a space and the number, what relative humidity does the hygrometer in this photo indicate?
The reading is % 80
